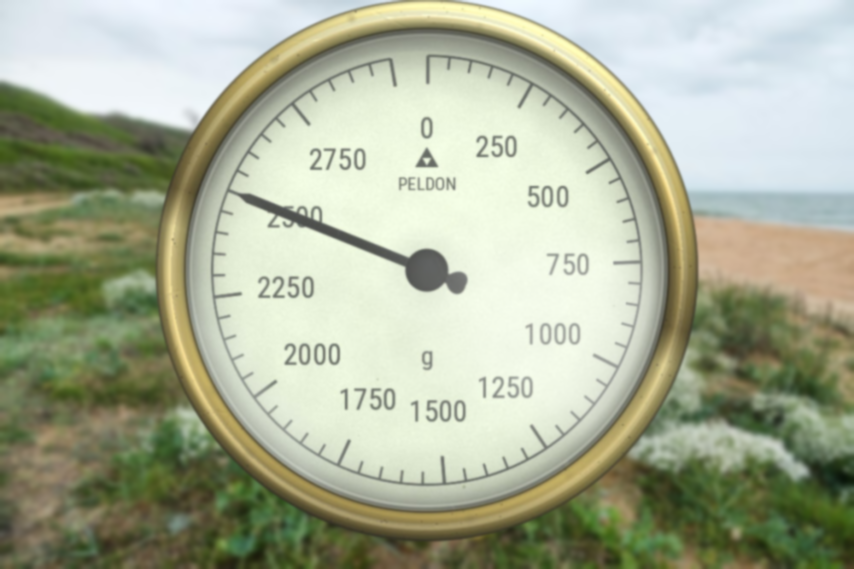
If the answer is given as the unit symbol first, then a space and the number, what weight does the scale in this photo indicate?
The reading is g 2500
